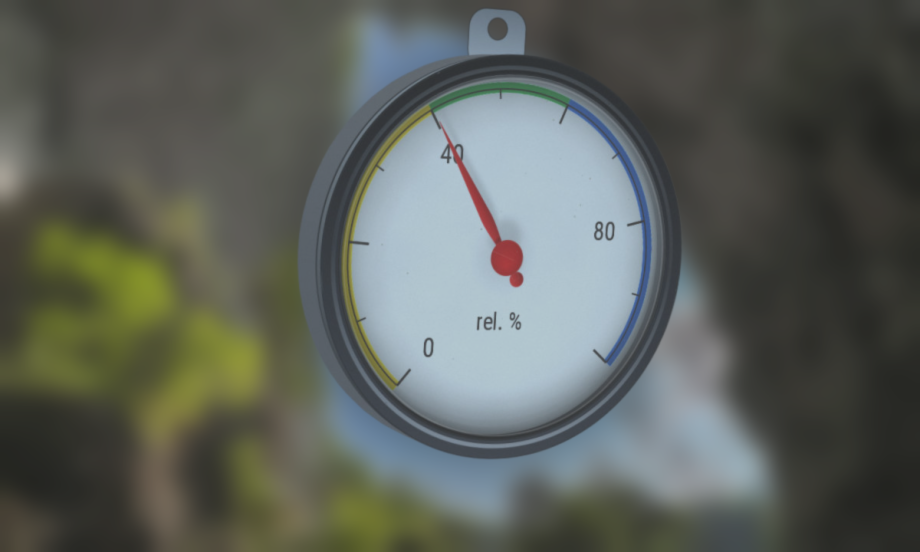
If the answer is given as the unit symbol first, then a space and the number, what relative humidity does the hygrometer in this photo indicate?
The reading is % 40
